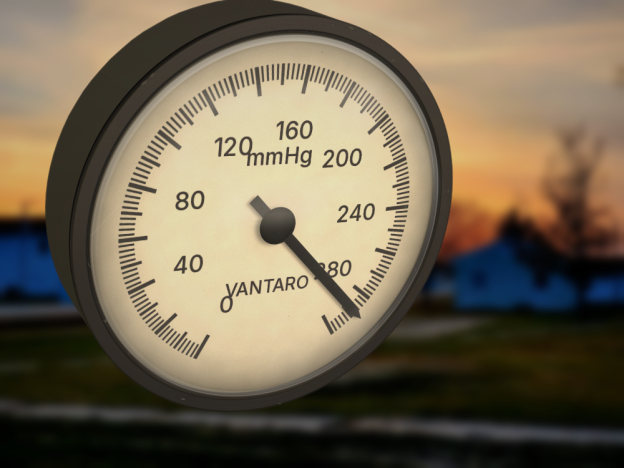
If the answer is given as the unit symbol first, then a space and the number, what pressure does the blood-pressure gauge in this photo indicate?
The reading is mmHg 288
